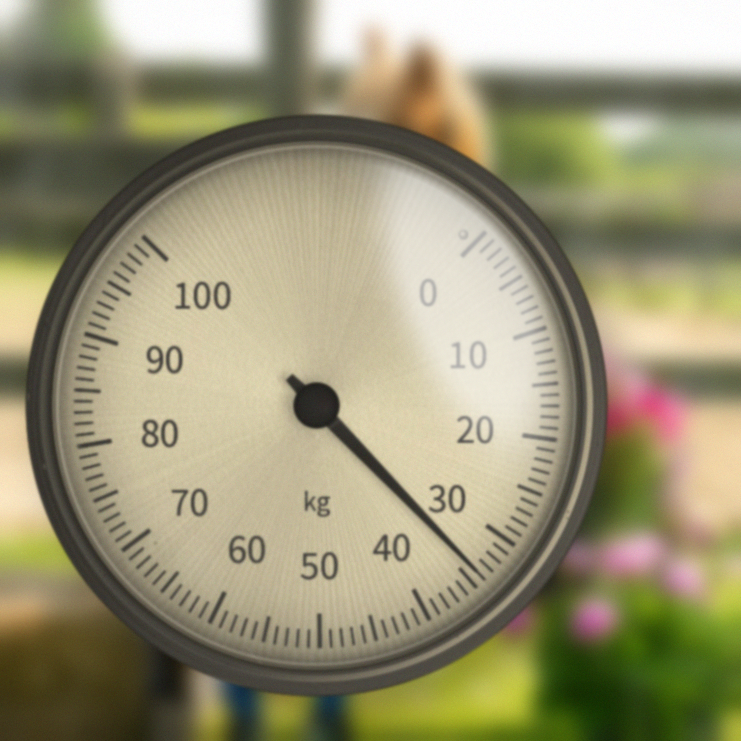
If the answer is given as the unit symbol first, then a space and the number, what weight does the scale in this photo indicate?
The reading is kg 34
